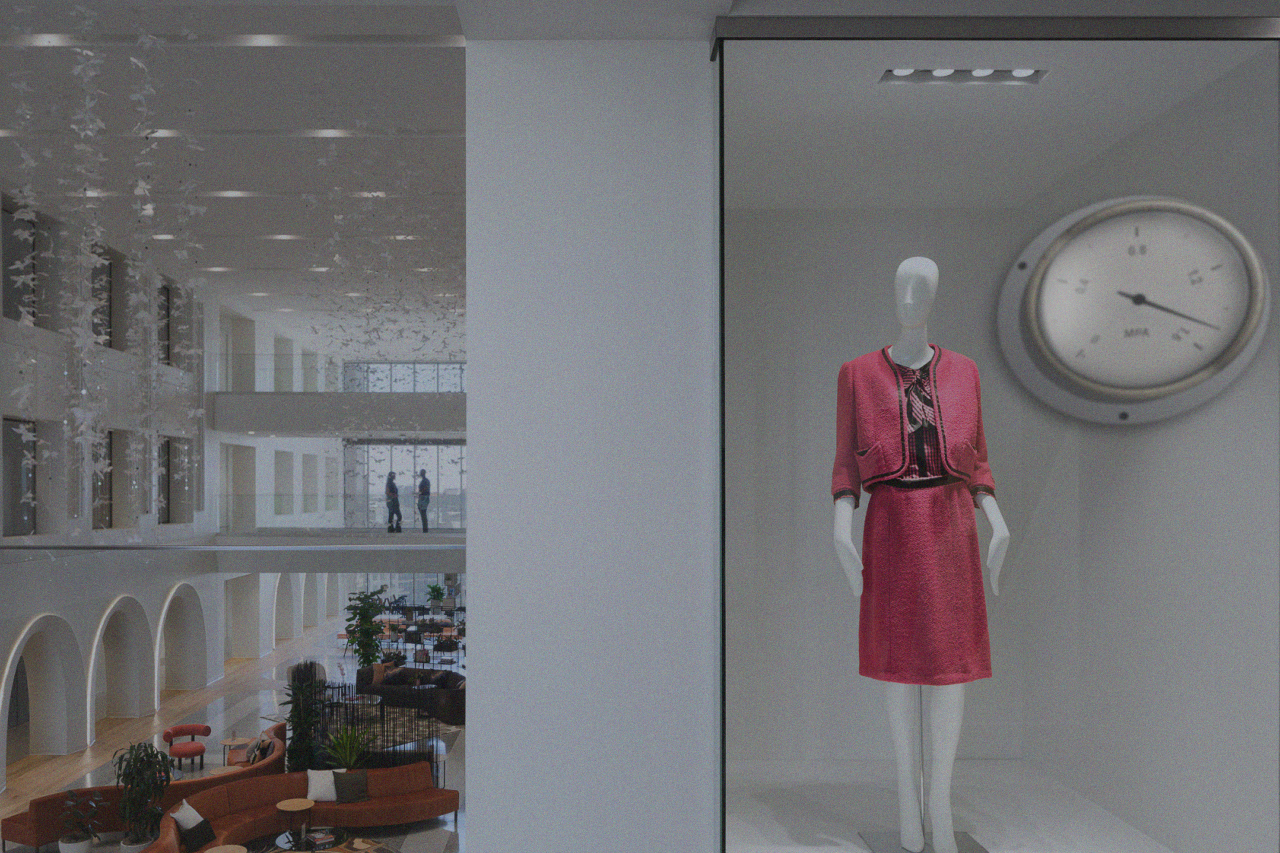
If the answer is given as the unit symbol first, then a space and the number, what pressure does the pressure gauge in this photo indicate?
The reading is MPa 1.5
